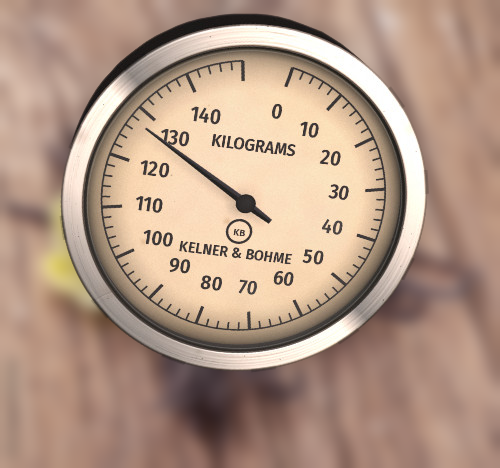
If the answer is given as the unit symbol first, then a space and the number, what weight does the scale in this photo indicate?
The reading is kg 128
